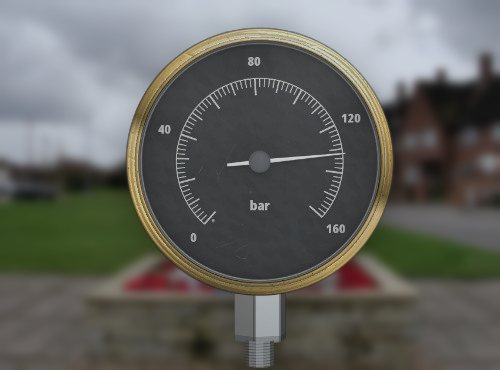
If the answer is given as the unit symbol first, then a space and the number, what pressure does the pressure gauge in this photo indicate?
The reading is bar 132
